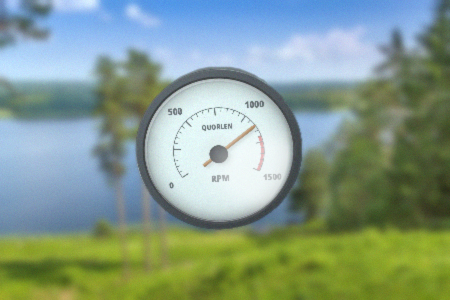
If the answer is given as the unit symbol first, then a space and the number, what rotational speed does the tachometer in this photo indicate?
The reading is rpm 1100
